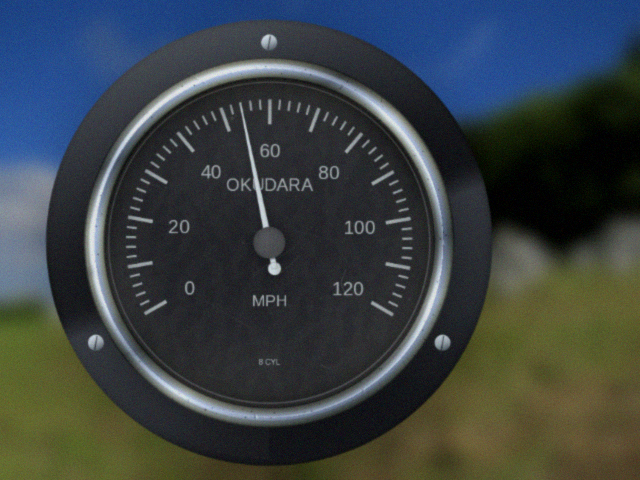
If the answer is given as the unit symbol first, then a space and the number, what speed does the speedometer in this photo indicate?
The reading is mph 54
